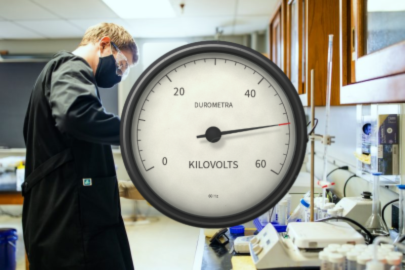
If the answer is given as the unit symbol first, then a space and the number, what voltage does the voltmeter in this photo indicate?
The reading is kV 50
